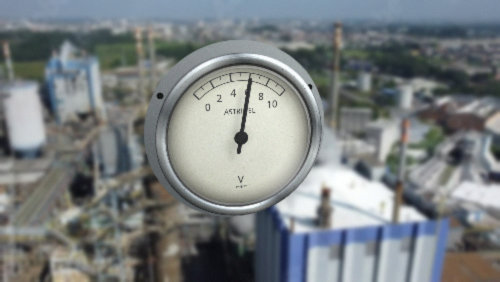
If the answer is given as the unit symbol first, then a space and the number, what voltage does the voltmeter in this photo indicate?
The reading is V 6
